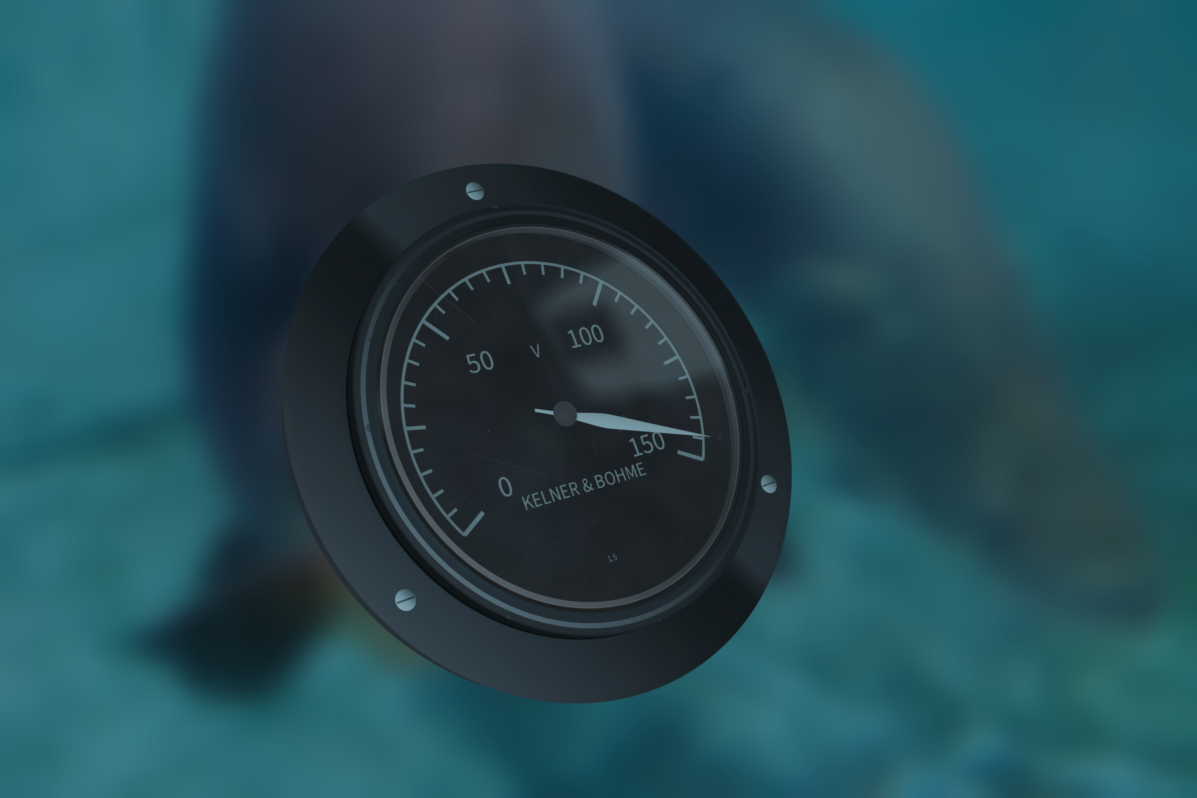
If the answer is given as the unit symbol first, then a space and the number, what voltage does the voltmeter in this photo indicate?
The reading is V 145
